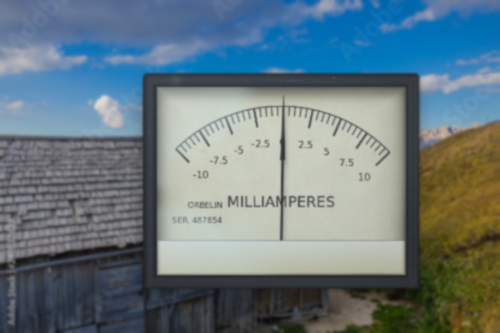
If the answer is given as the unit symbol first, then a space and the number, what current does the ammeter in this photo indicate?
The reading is mA 0
